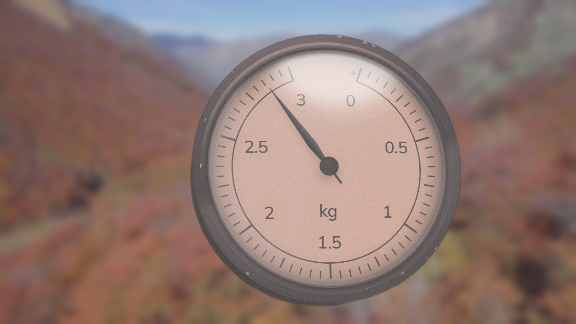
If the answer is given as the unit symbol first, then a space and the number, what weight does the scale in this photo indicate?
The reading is kg 2.85
